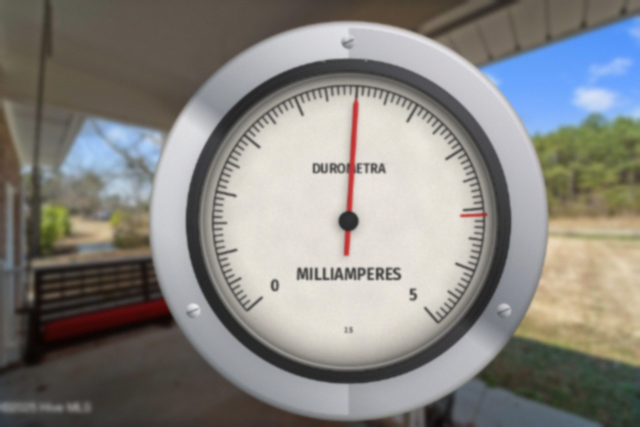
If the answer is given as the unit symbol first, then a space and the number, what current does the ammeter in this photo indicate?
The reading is mA 2.5
